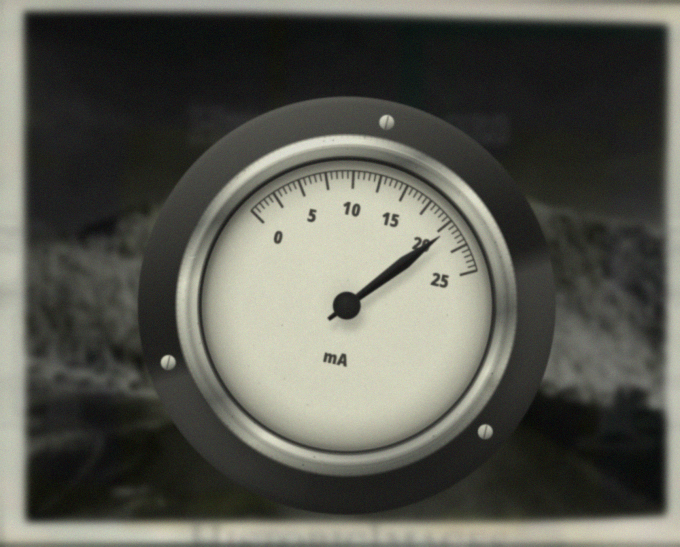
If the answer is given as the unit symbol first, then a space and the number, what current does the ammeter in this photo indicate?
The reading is mA 20.5
